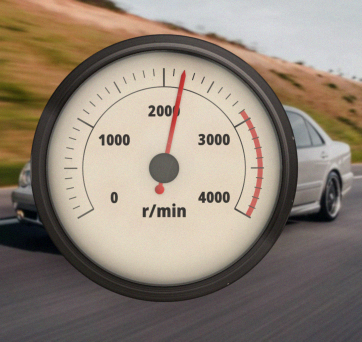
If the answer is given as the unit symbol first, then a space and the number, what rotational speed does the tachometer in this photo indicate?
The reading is rpm 2200
